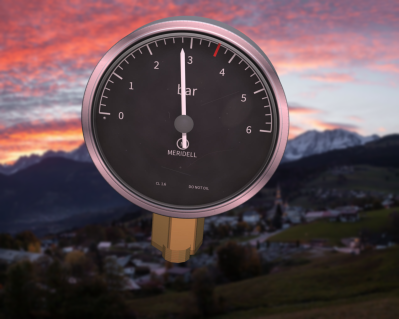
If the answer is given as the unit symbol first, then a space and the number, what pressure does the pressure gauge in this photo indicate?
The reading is bar 2.8
